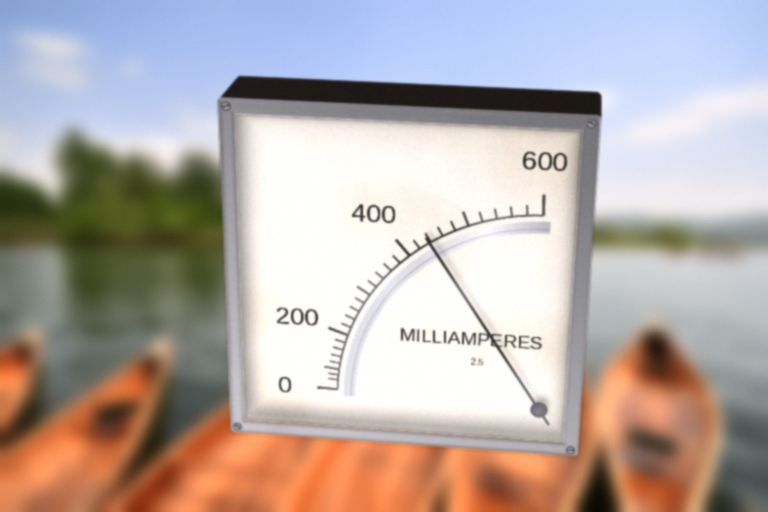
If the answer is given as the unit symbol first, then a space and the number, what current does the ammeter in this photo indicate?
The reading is mA 440
